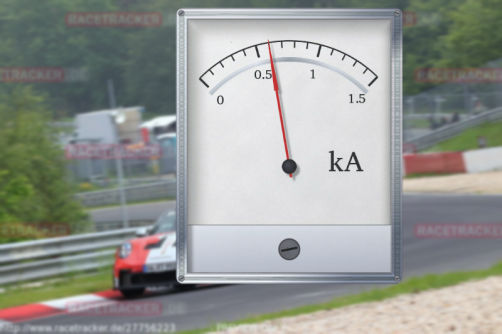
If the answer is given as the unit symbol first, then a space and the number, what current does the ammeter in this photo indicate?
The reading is kA 0.6
